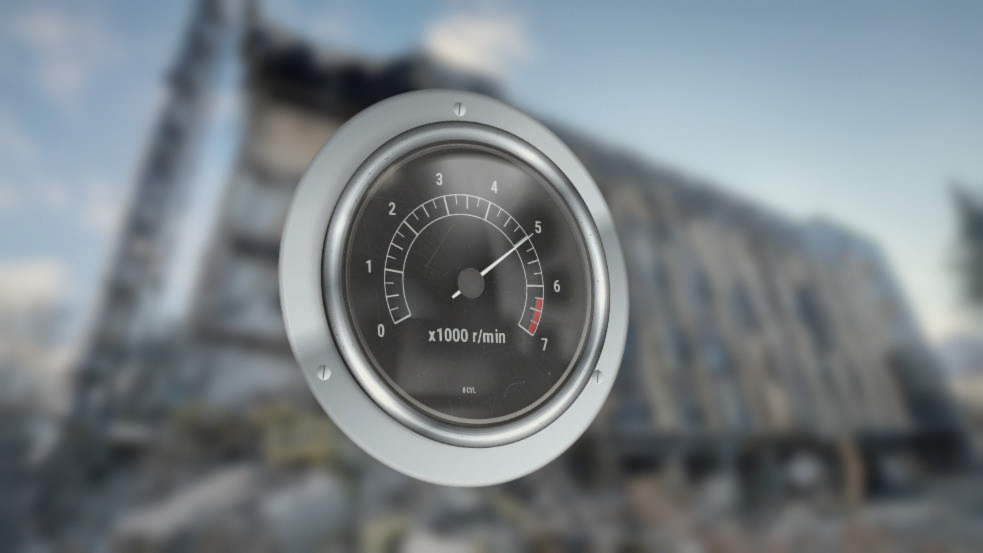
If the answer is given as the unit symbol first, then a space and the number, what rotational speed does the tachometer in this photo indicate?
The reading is rpm 5000
